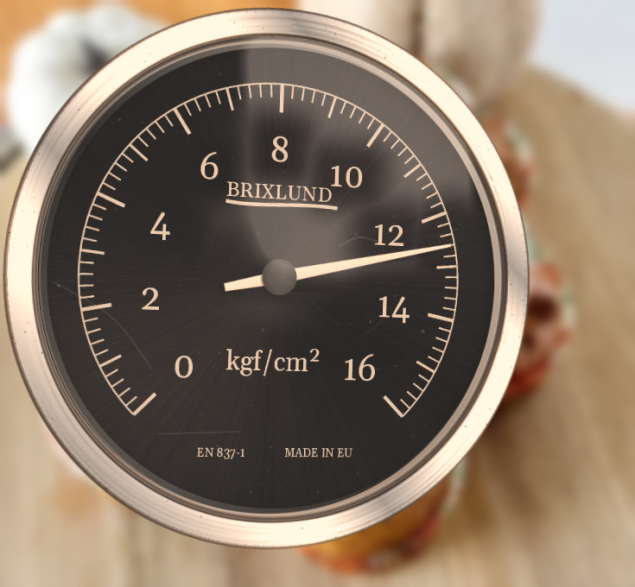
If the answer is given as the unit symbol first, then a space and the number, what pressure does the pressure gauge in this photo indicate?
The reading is kg/cm² 12.6
